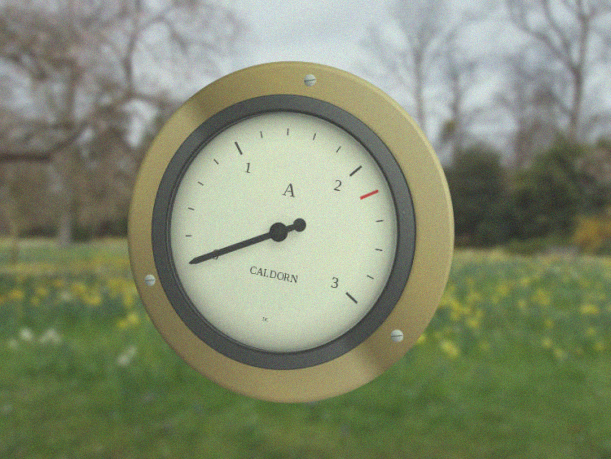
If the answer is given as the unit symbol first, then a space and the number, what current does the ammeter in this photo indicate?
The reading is A 0
